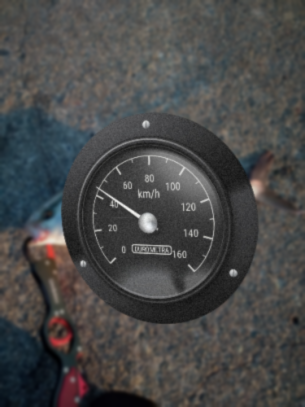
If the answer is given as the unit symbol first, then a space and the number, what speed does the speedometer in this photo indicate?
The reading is km/h 45
